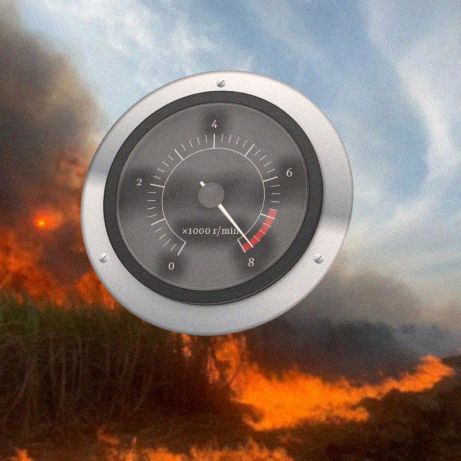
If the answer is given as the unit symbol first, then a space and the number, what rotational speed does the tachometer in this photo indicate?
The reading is rpm 7800
